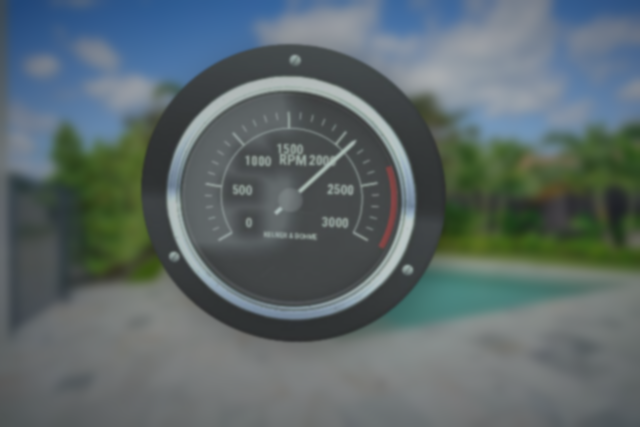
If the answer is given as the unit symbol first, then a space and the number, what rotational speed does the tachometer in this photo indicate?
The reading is rpm 2100
